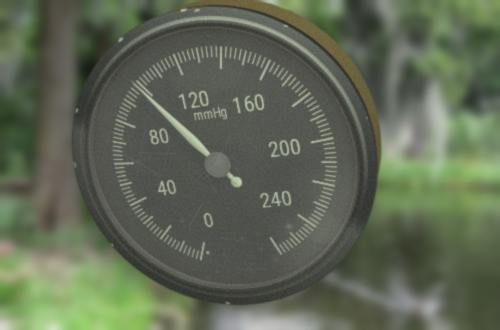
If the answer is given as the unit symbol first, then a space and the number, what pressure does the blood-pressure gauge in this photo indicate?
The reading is mmHg 100
